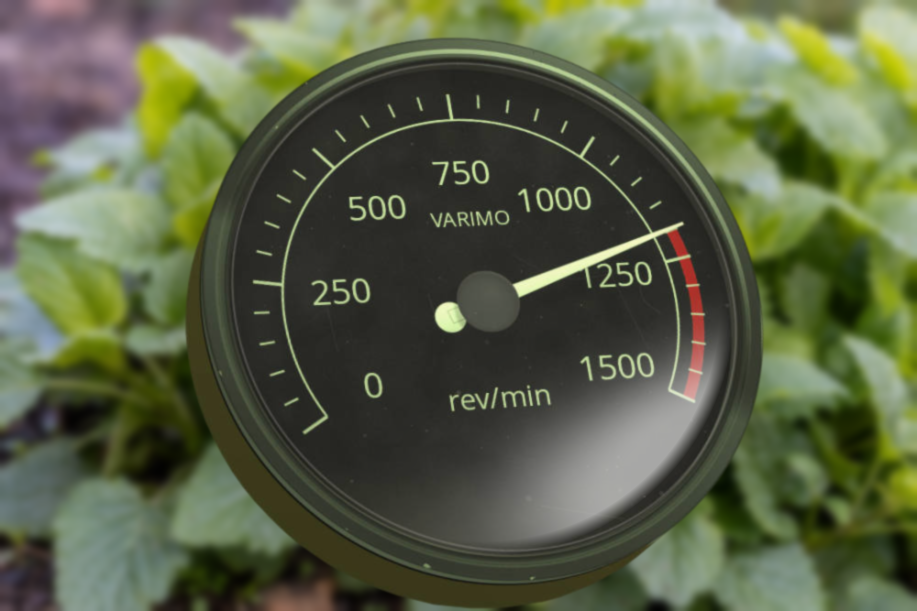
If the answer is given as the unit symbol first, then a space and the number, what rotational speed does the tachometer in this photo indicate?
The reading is rpm 1200
